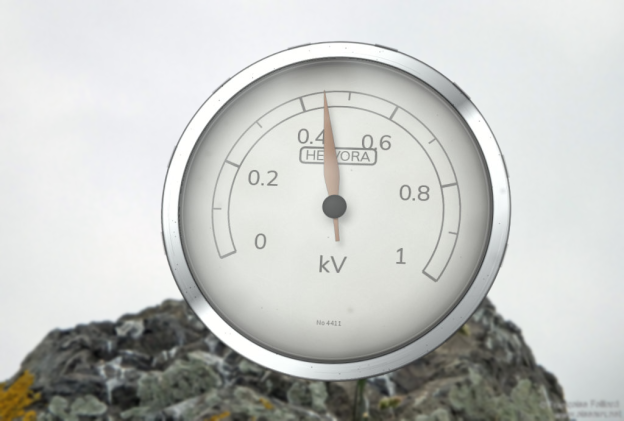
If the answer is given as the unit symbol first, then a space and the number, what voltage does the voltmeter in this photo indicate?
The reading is kV 0.45
